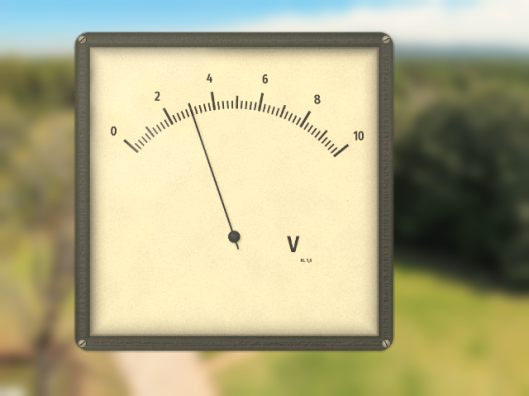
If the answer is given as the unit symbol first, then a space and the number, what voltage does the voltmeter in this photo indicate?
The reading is V 3
